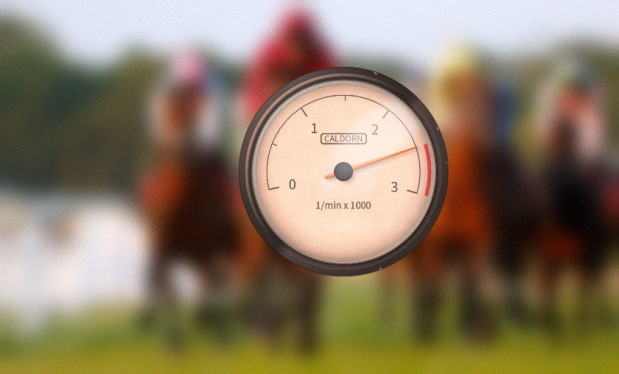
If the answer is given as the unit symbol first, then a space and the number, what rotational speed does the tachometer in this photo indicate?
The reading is rpm 2500
